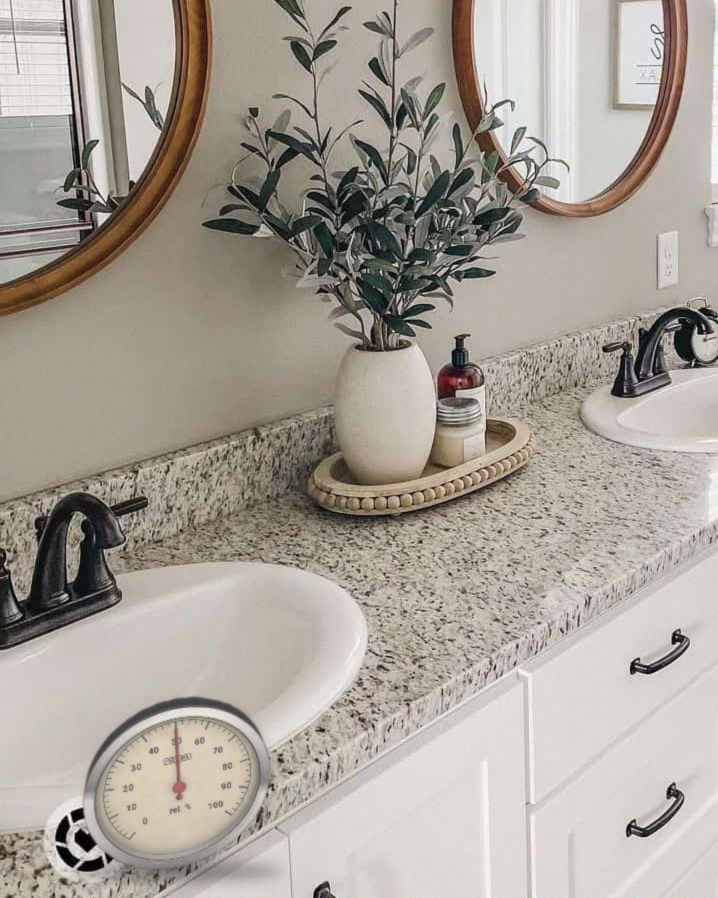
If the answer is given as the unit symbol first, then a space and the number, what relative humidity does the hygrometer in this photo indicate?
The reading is % 50
